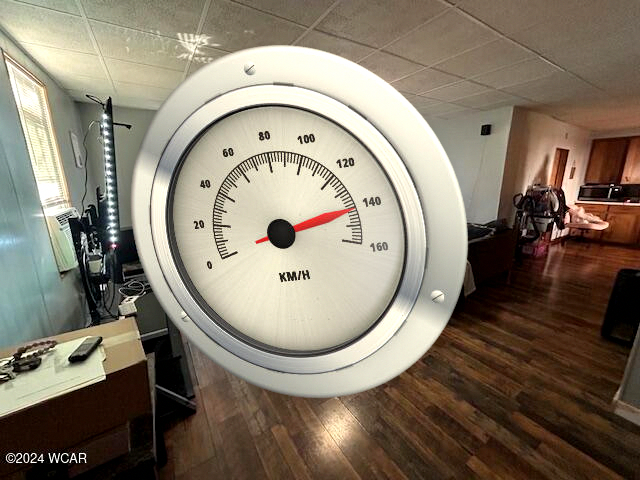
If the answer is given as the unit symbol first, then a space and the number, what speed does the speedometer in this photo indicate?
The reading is km/h 140
